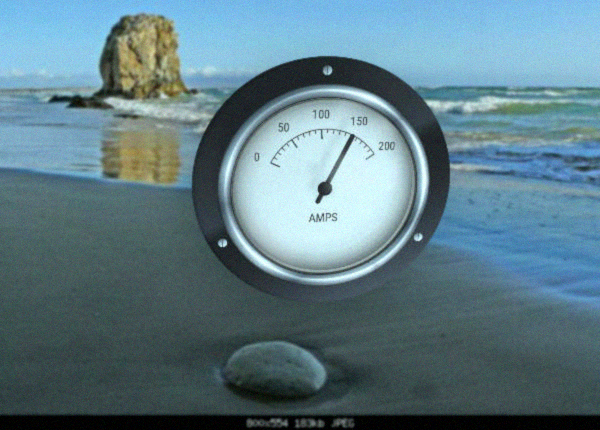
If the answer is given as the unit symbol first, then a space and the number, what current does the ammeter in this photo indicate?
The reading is A 150
